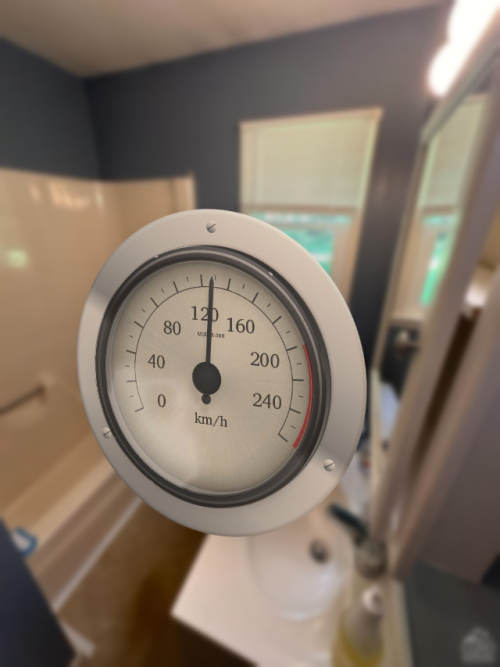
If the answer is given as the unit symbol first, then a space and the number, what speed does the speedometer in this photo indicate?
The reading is km/h 130
